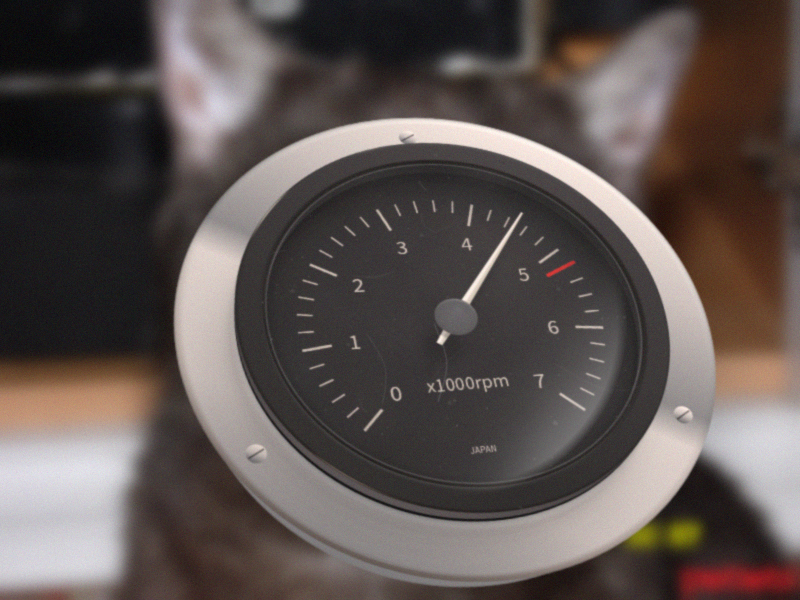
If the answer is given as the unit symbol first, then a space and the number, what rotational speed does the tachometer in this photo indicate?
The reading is rpm 4500
